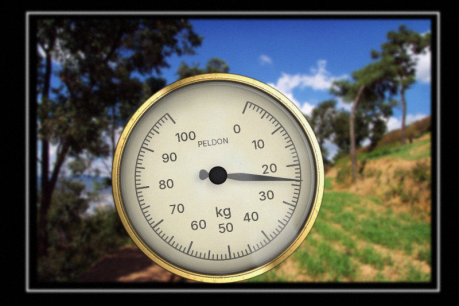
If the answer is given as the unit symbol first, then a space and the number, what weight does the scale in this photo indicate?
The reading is kg 24
